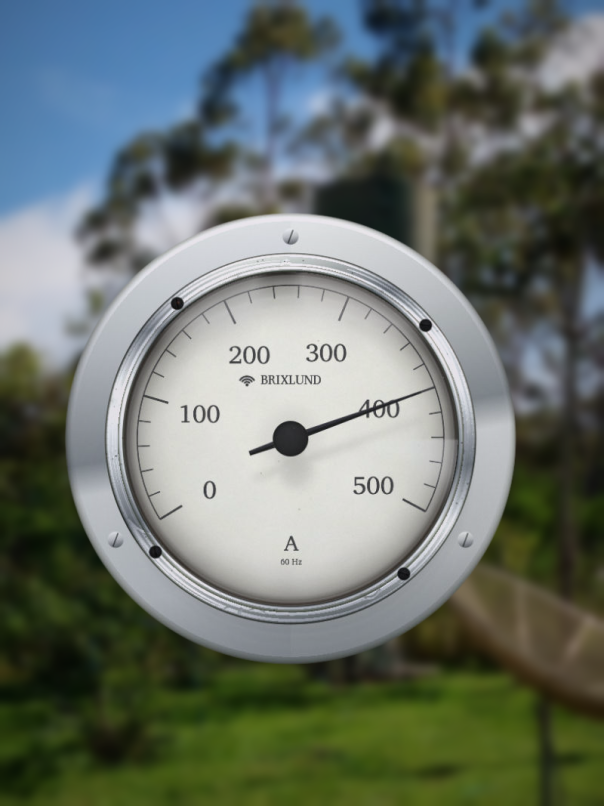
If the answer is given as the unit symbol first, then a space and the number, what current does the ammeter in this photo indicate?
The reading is A 400
